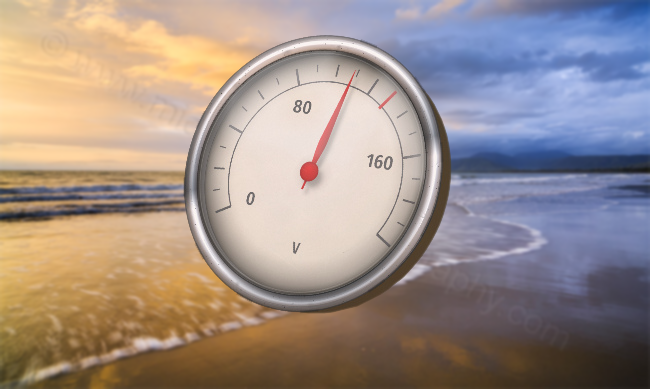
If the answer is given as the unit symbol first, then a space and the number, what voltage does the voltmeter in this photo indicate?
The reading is V 110
